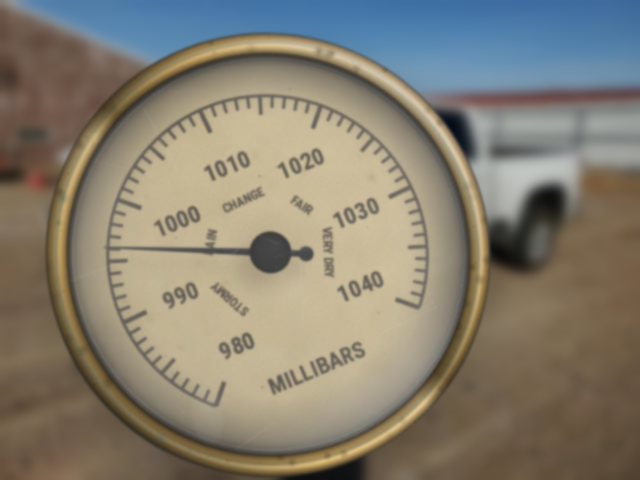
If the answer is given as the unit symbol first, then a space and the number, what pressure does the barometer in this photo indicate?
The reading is mbar 996
